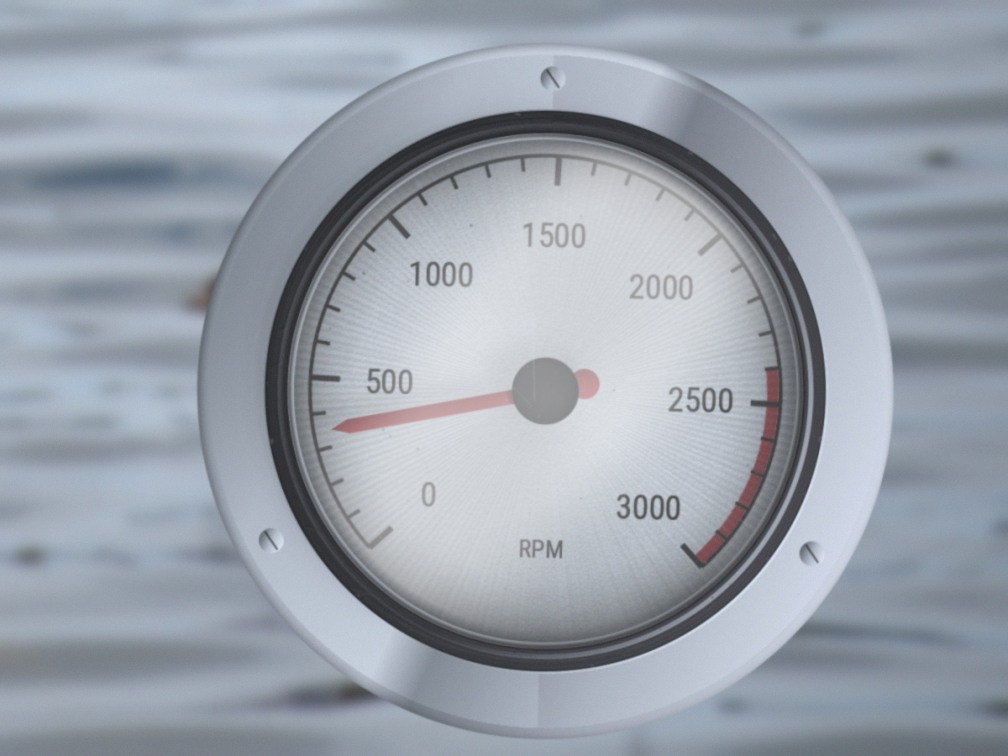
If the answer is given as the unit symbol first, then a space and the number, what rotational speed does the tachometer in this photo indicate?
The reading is rpm 350
